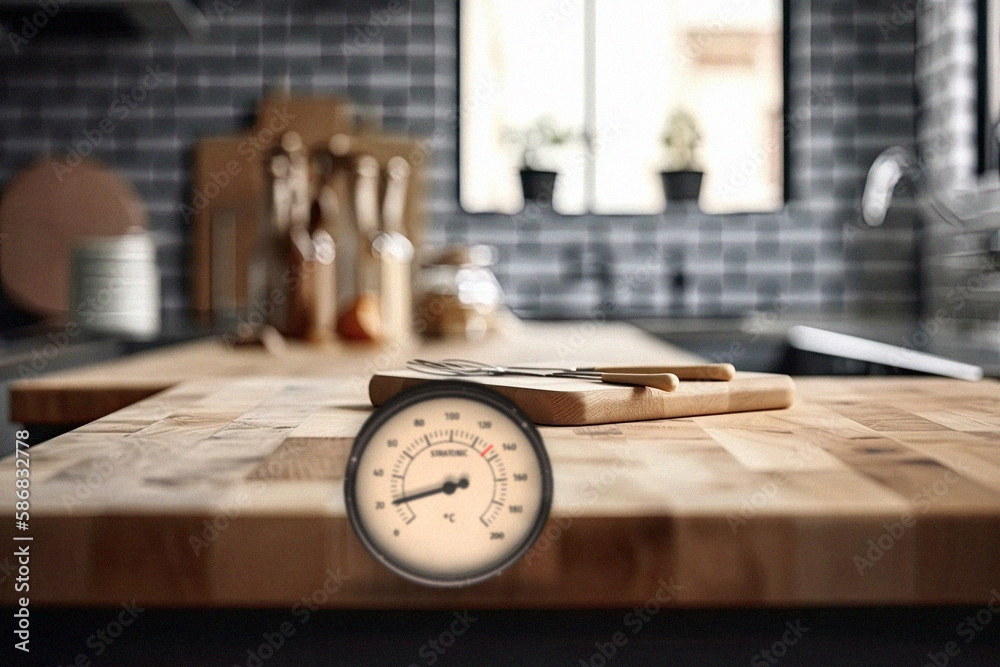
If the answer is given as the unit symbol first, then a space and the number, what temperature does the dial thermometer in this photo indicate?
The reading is °C 20
